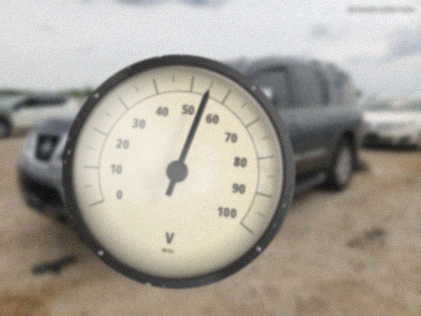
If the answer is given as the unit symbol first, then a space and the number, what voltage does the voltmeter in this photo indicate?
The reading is V 55
